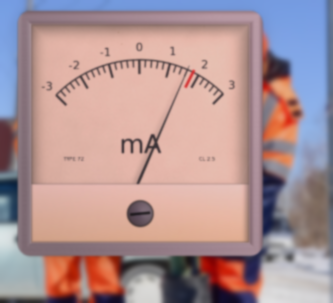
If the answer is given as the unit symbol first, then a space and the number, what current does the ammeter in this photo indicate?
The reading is mA 1.6
